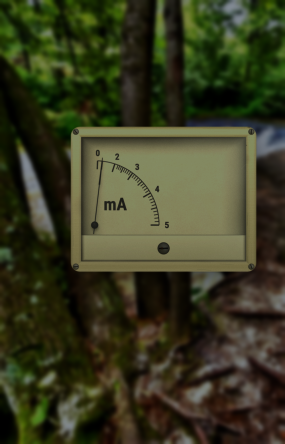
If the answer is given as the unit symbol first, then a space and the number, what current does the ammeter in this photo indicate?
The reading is mA 1
